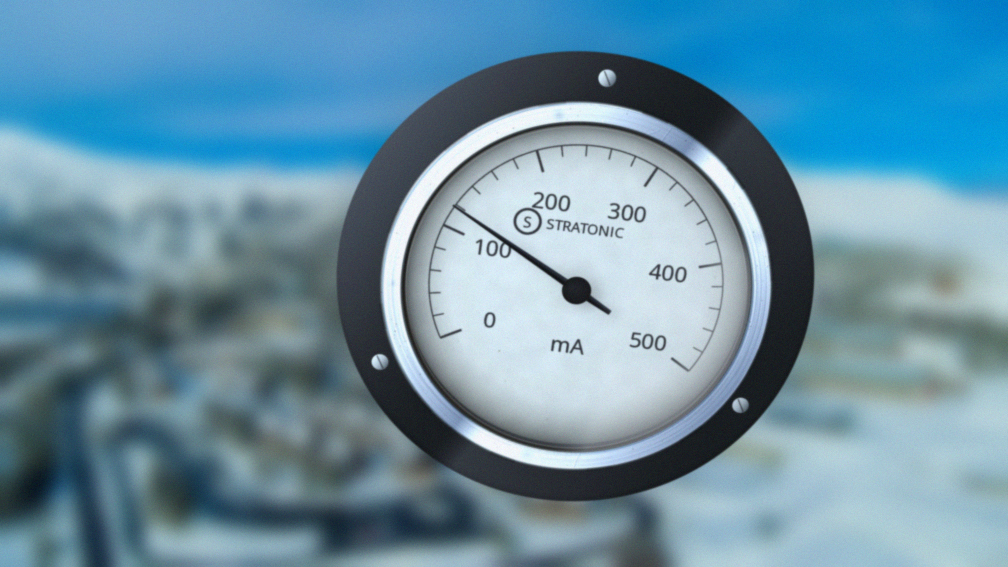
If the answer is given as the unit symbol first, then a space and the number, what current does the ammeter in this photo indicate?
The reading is mA 120
